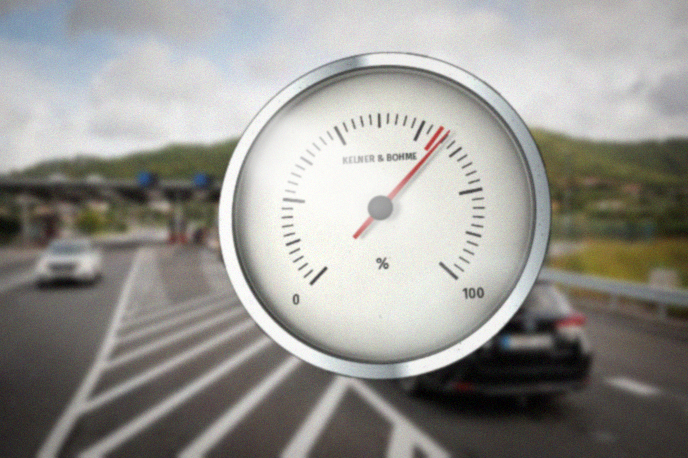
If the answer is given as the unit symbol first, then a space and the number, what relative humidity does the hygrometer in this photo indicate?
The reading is % 66
